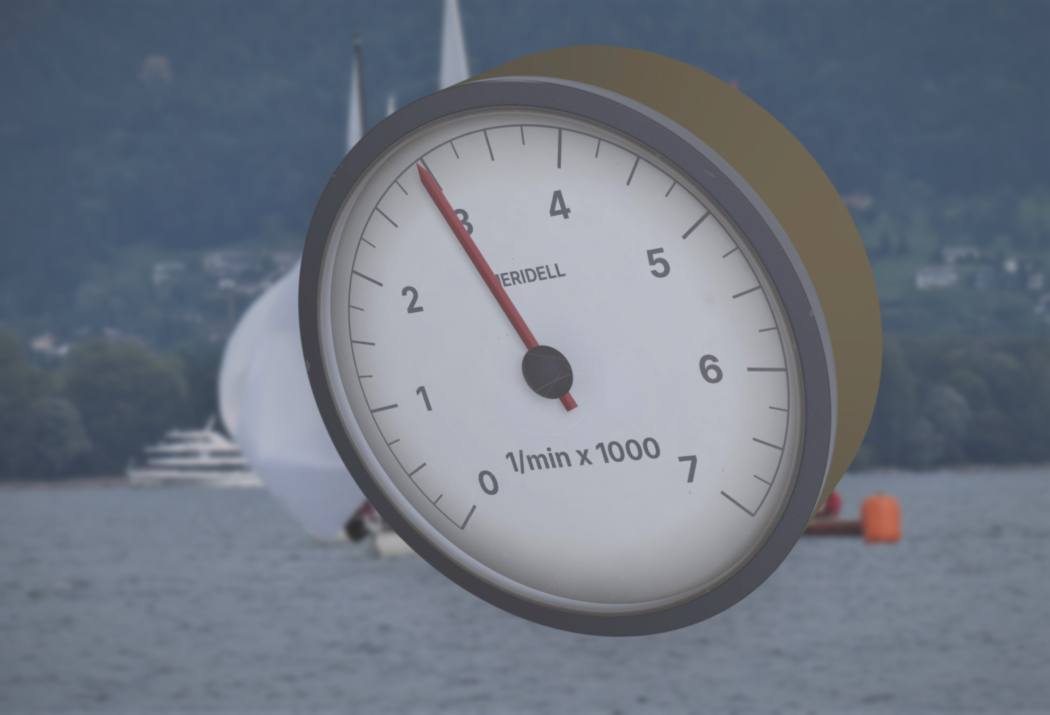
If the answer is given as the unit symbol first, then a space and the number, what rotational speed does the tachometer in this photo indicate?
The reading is rpm 3000
